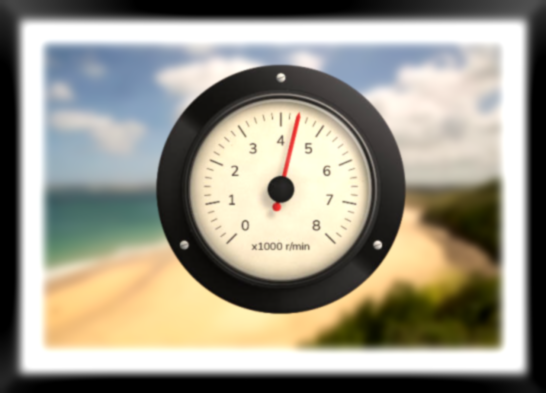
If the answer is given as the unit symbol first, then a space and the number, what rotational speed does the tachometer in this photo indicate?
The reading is rpm 4400
